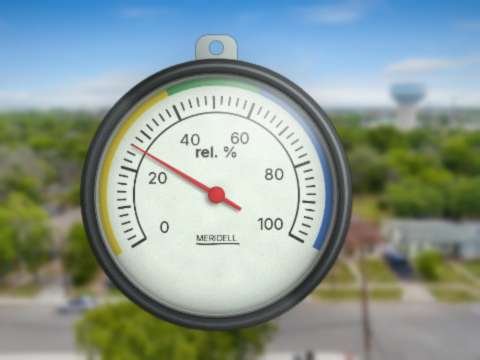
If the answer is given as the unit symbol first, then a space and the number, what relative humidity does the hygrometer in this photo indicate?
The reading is % 26
